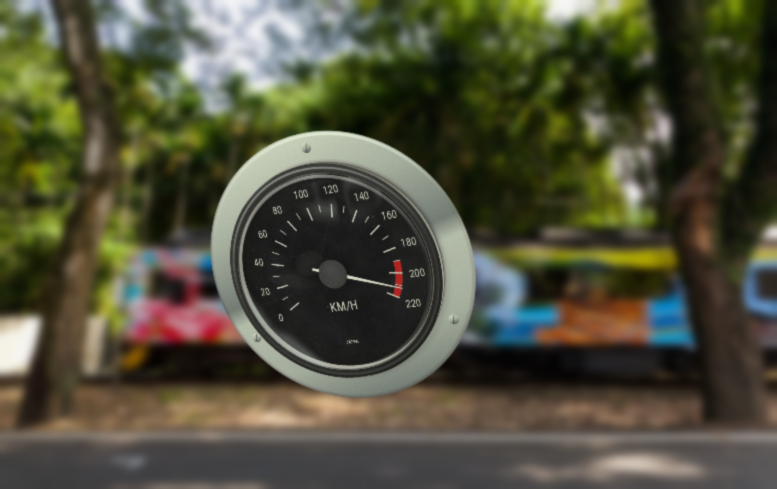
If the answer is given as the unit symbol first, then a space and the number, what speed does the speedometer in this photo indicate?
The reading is km/h 210
